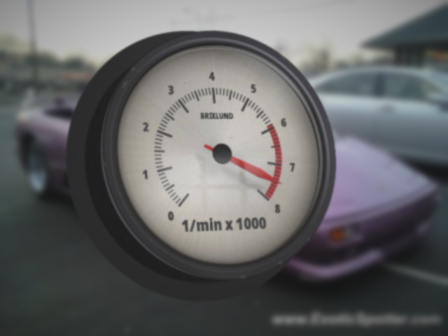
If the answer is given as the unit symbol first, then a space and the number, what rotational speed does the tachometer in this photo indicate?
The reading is rpm 7500
